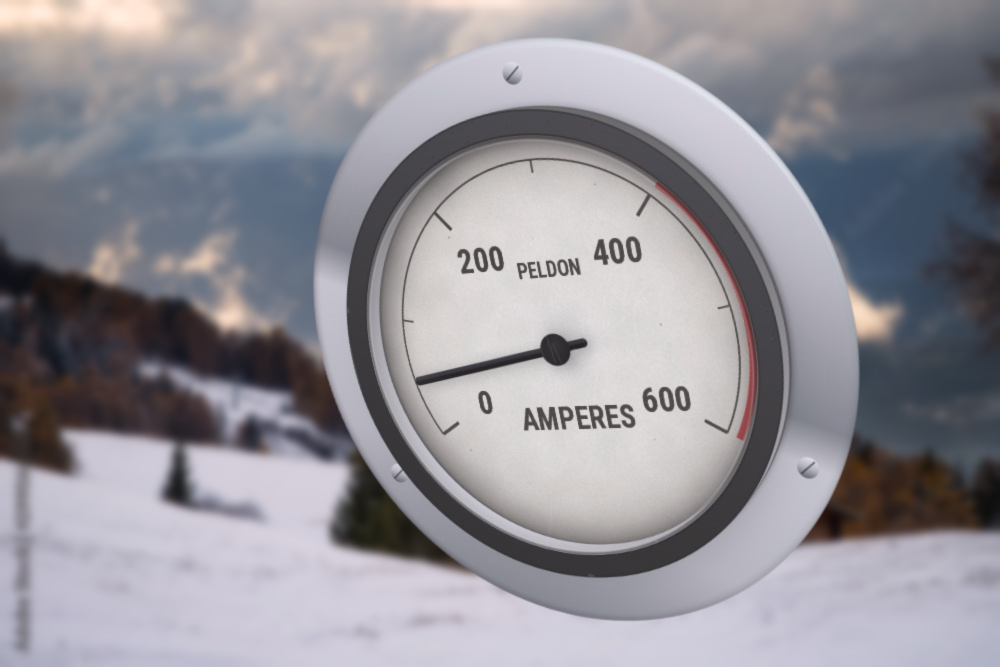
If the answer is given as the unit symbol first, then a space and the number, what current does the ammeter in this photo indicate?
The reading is A 50
